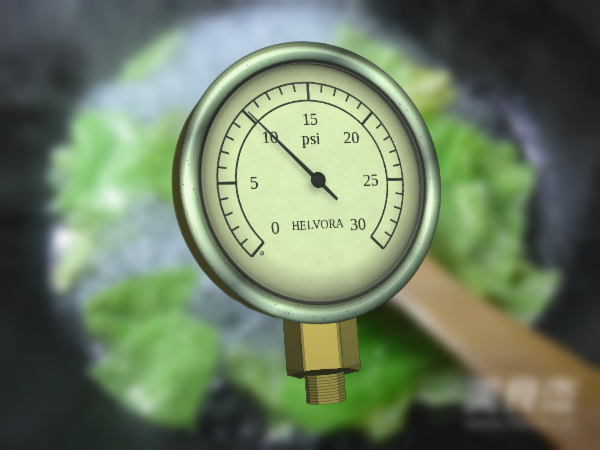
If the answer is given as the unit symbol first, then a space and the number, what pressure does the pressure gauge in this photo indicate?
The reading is psi 10
